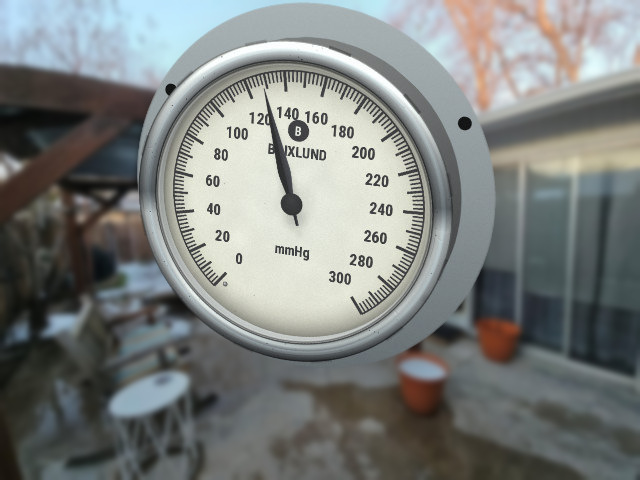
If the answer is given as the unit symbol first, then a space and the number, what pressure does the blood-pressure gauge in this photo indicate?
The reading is mmHg 130
